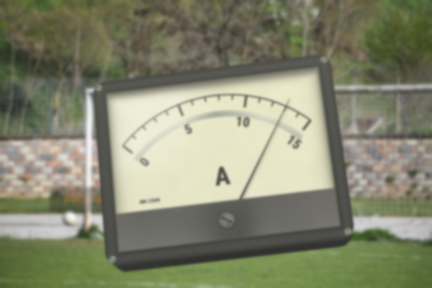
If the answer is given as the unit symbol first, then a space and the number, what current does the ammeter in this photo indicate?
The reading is A 13
